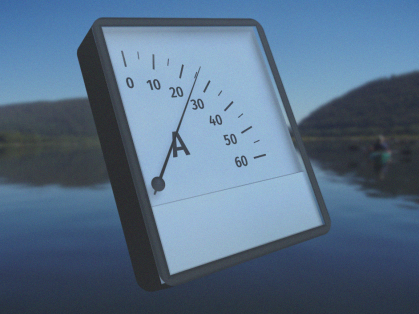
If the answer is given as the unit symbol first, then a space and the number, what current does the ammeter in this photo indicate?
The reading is A 25
